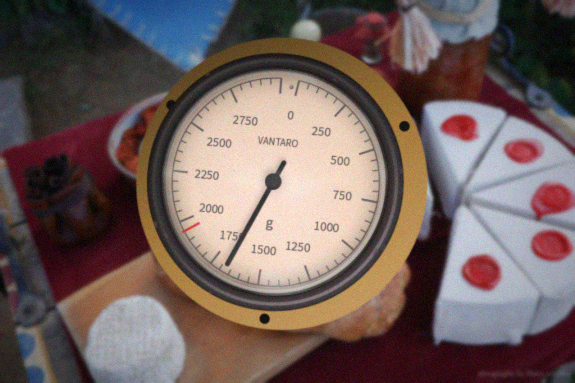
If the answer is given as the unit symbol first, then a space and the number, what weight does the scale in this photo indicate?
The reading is g 1675
